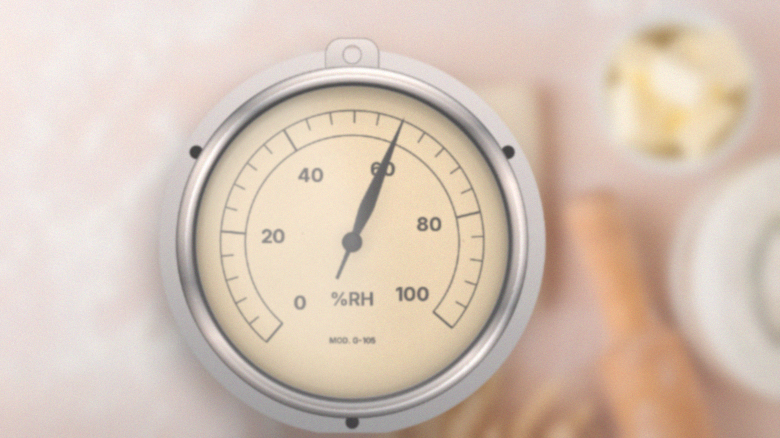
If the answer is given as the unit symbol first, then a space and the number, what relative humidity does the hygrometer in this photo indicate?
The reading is % 60
